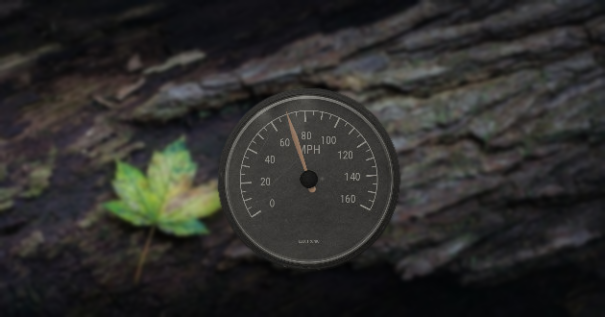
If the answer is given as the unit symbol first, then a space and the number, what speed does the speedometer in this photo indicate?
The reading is mph 70
